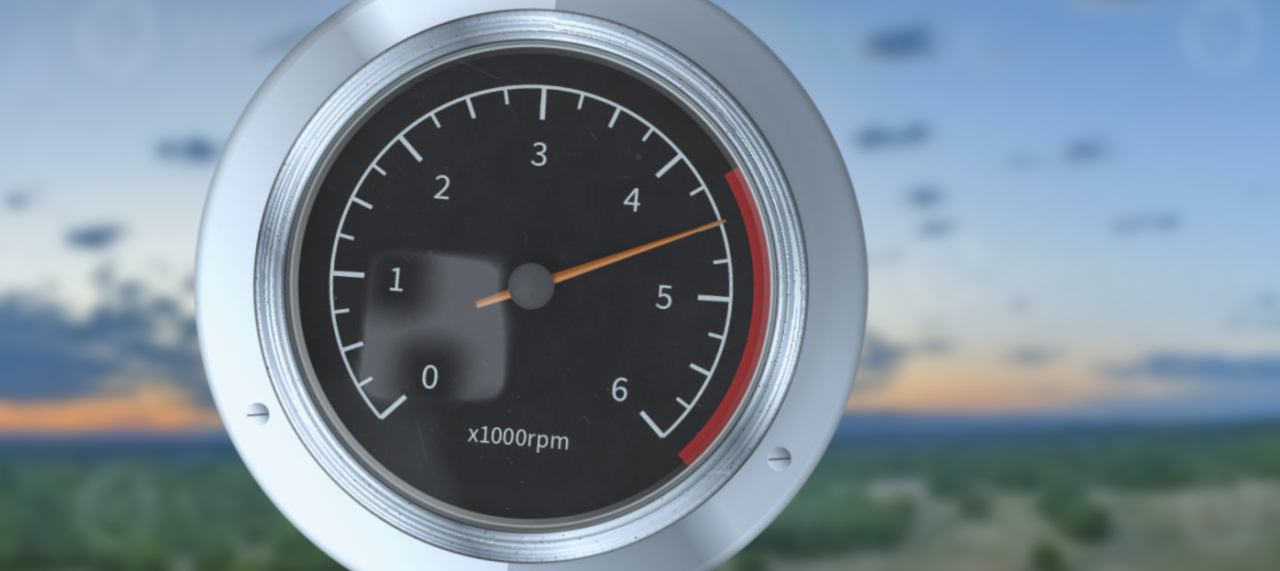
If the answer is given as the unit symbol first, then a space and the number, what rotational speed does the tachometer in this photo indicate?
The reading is rpm 4500
